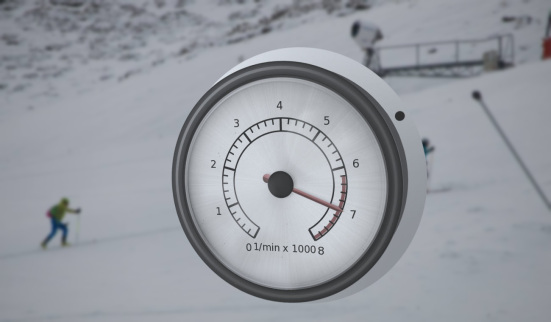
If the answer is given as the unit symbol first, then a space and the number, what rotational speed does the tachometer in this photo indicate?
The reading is rpm 7000
